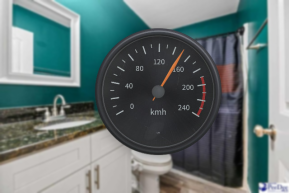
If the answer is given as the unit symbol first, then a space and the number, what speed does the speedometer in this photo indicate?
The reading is km/h 150
